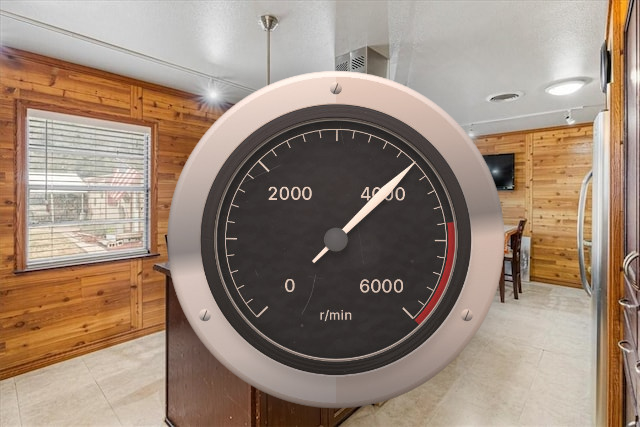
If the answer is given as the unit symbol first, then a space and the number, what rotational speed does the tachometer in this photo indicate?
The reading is rpm 4000
